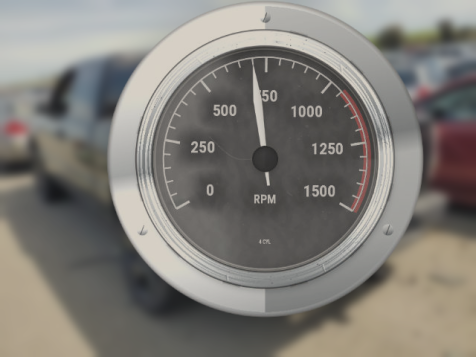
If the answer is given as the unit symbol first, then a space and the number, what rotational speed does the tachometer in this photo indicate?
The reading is rpm 700
